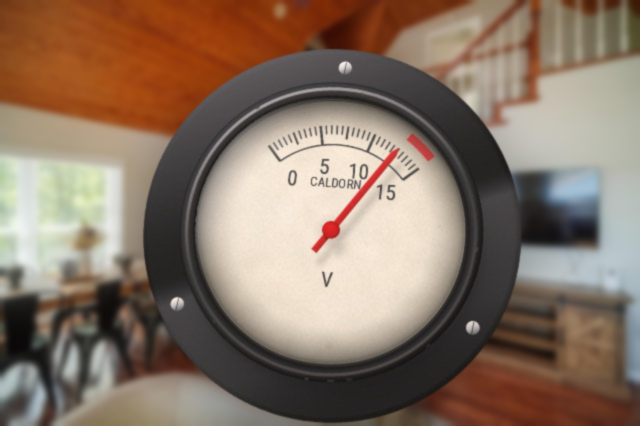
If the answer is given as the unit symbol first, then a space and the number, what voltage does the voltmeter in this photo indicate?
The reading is V 12.5
